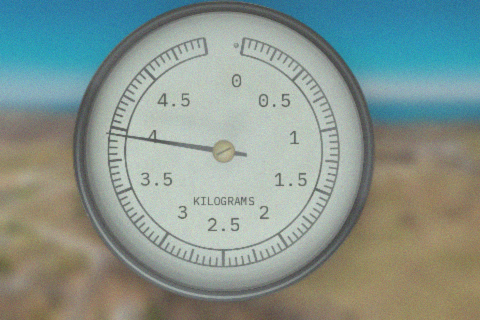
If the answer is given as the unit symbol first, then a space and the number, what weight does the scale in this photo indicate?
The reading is kg 3.95
